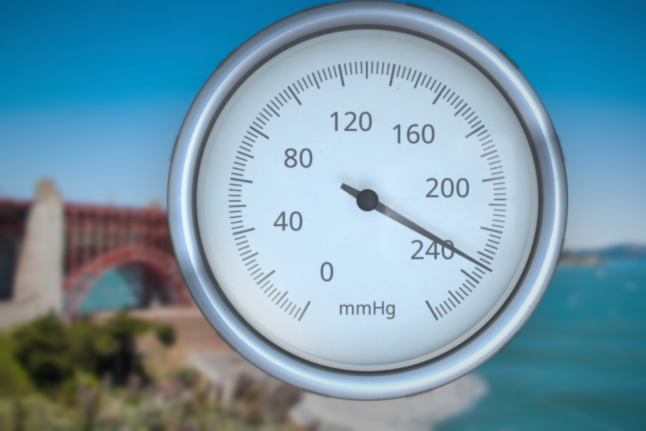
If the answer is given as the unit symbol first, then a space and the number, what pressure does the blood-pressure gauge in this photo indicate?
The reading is mmHg 234
